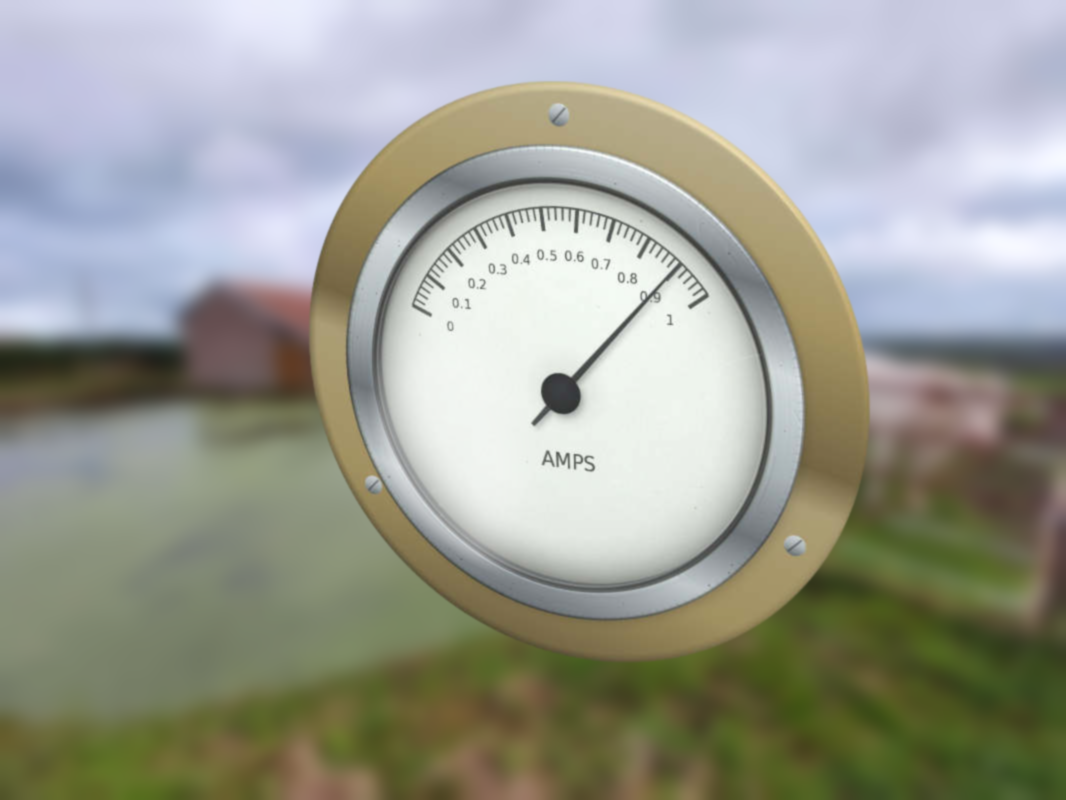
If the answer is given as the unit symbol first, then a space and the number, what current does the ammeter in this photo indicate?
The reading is A 0.9
